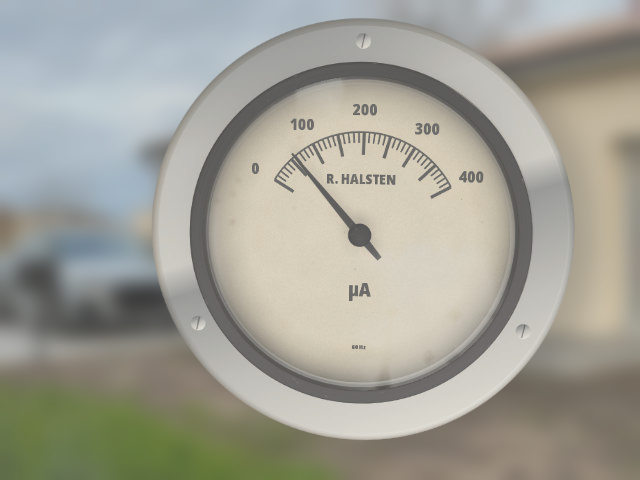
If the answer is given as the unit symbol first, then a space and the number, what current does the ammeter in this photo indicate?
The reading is µA 60
